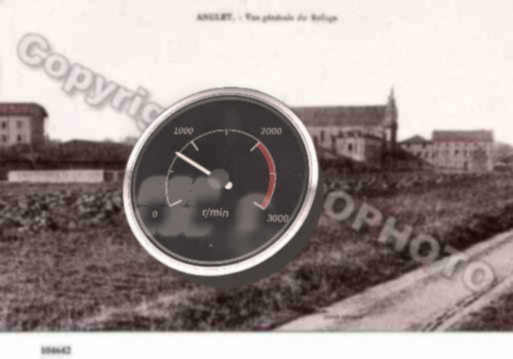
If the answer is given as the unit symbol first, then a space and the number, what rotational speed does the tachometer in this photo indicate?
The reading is rpm 750
